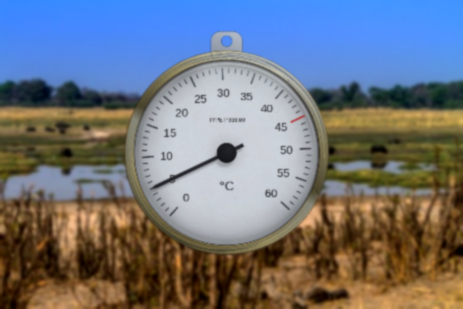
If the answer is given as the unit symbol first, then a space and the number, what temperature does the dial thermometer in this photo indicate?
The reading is °C 5
